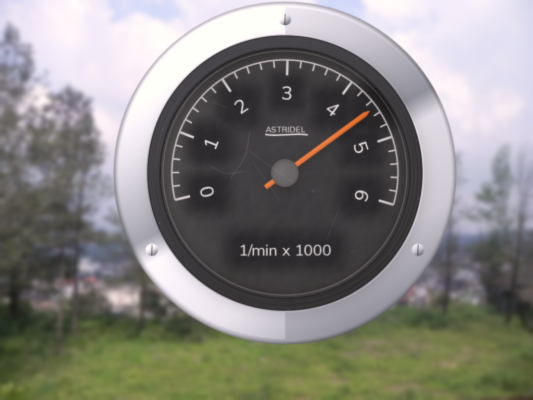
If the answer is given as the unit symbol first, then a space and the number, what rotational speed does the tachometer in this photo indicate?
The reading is rpm 4500
